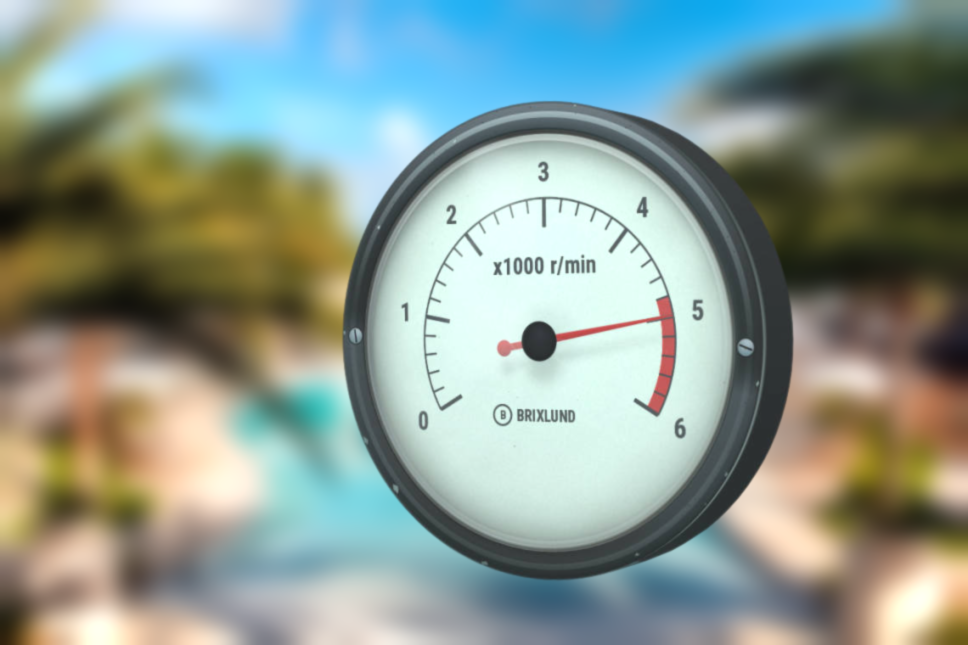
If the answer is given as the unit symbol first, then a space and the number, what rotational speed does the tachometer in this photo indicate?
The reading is rpm 5000
